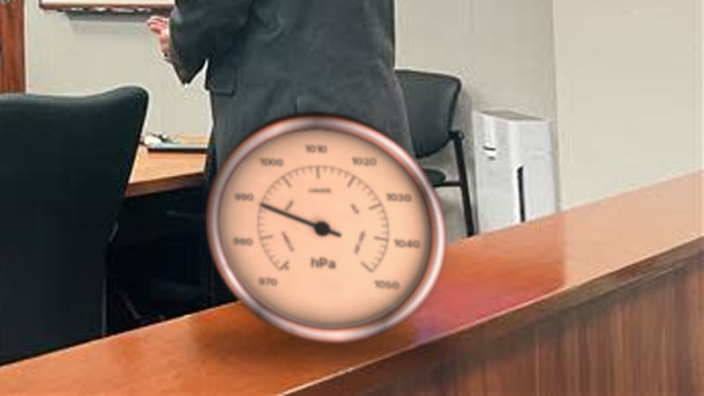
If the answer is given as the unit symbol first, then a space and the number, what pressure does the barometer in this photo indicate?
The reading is hPa 990
